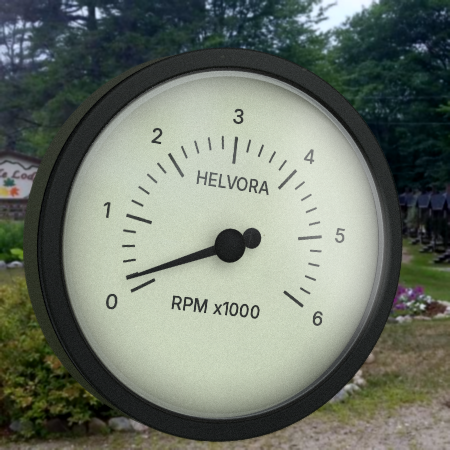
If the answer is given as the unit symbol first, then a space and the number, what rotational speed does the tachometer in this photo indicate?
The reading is rpm 200
